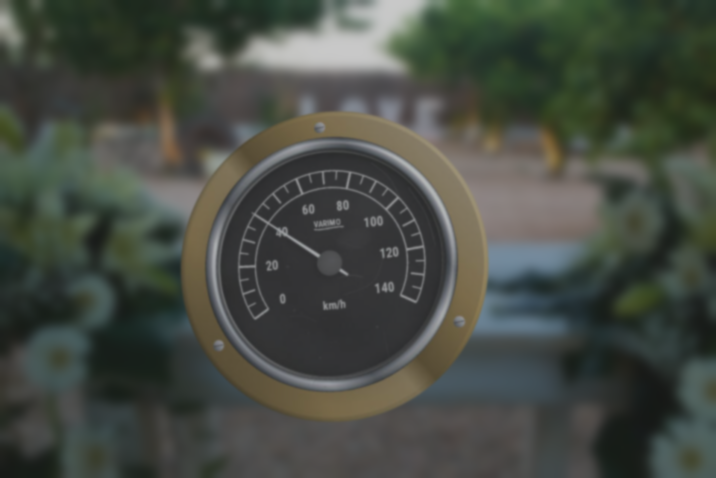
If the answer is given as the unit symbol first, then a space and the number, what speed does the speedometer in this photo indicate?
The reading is km/h 40
